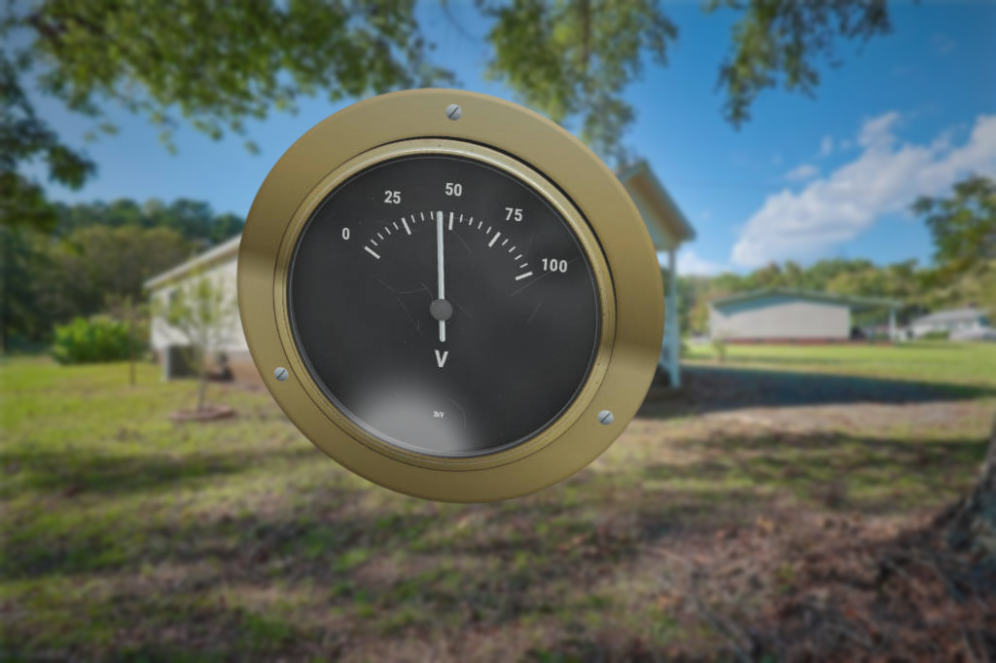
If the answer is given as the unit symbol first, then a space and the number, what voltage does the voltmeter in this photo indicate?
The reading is V 45
